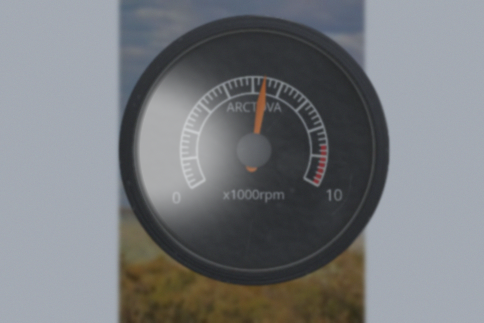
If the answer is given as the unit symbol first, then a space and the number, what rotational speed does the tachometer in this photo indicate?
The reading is rpm 5400
